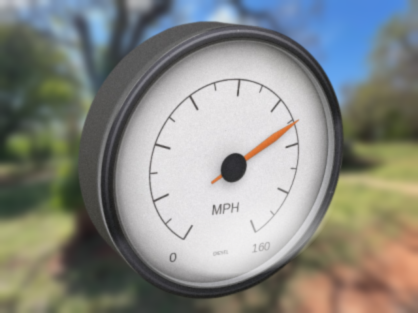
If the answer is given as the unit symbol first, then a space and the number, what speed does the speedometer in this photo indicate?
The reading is mph 110
